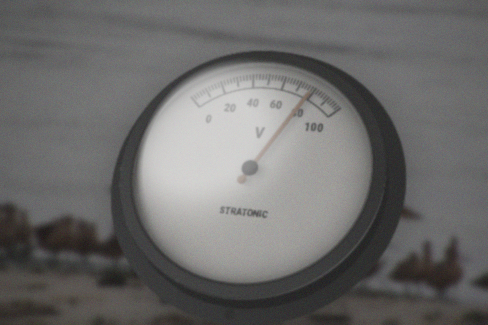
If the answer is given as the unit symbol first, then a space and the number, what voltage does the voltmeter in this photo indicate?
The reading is V 80
